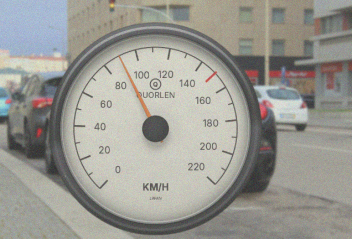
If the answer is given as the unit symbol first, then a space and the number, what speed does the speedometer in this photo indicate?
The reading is km/h 90
